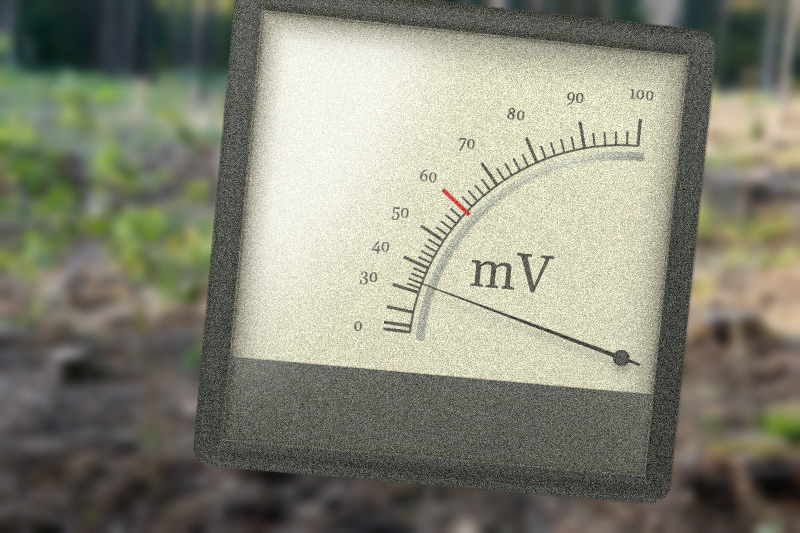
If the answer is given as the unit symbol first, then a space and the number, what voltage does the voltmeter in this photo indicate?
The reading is mV 34
